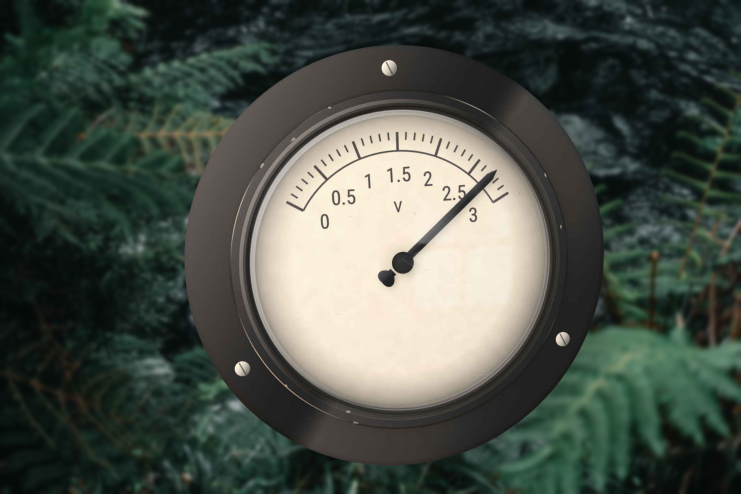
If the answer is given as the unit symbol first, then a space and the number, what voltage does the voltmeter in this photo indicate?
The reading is V 2.7
